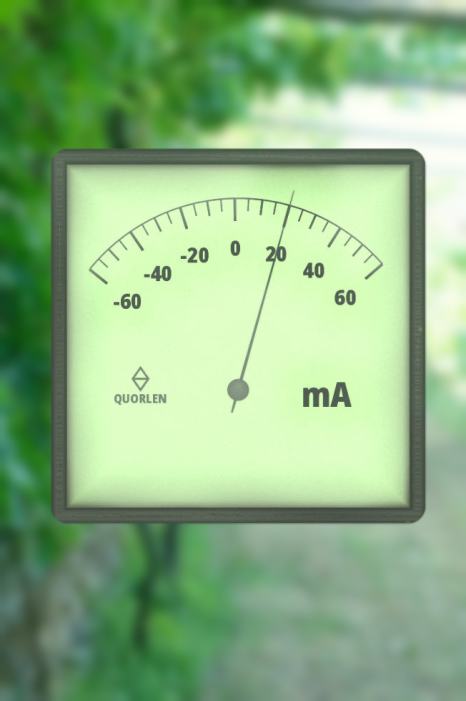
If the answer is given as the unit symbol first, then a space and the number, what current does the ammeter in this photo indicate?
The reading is mA 20
